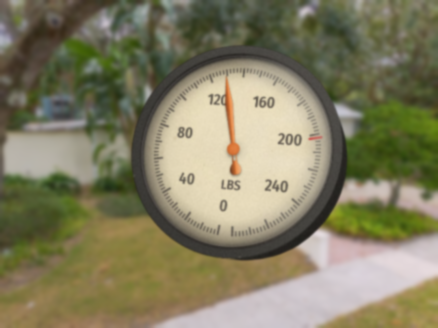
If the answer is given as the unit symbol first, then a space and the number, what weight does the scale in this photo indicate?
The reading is lb 130
